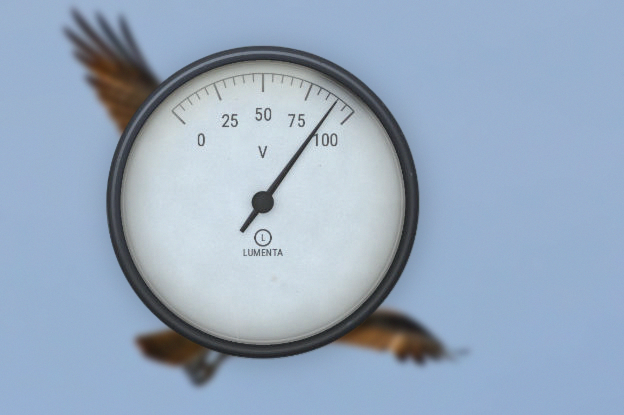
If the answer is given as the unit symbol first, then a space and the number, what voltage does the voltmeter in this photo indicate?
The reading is V 90
